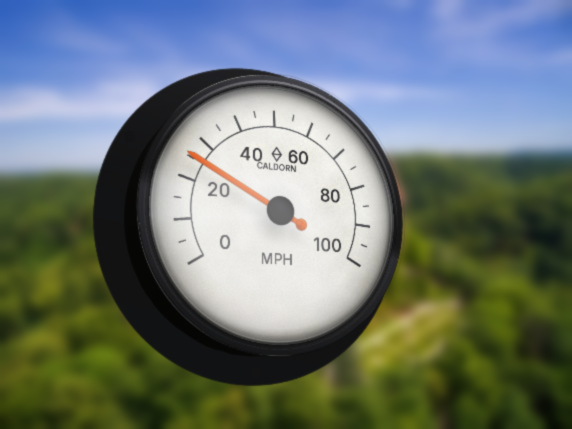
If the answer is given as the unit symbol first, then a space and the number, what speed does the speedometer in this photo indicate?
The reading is mph 25
